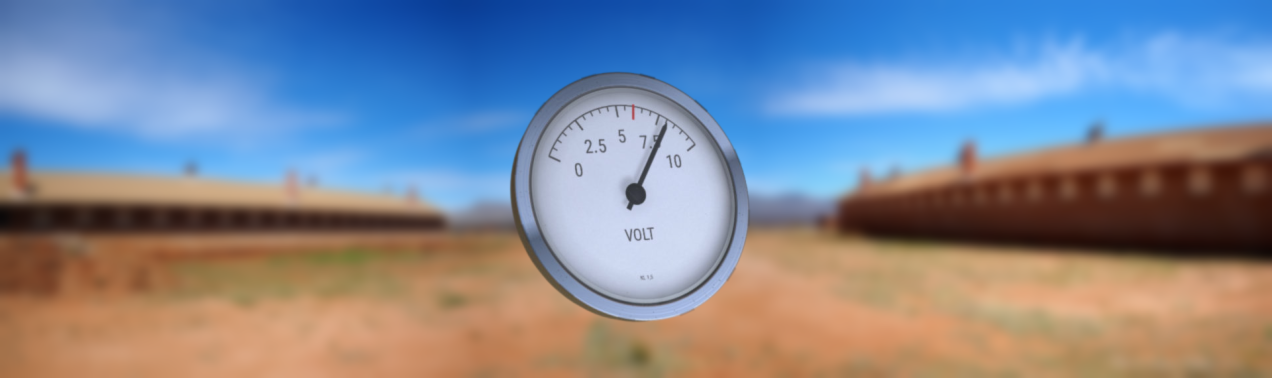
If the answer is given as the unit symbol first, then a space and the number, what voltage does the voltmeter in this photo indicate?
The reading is V 8
